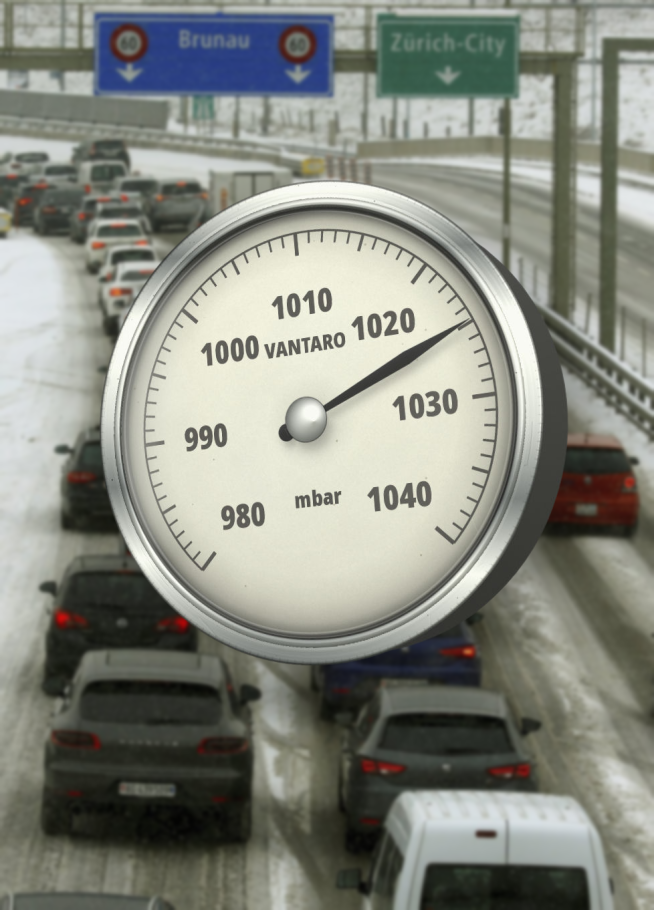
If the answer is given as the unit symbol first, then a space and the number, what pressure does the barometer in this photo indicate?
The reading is mbar 1025
